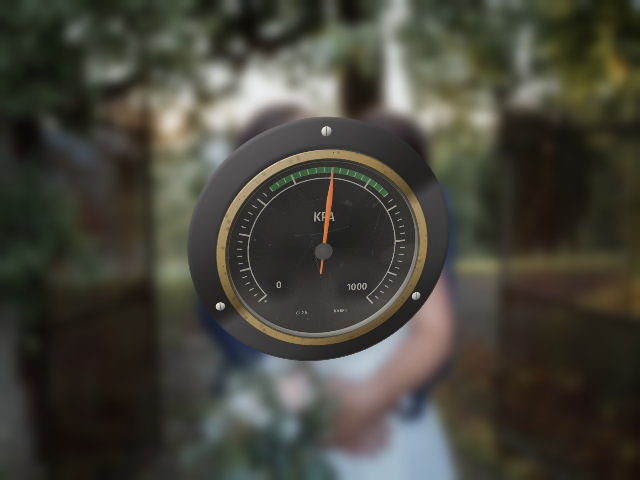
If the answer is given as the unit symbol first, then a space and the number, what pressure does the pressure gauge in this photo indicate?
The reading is kPa 500
